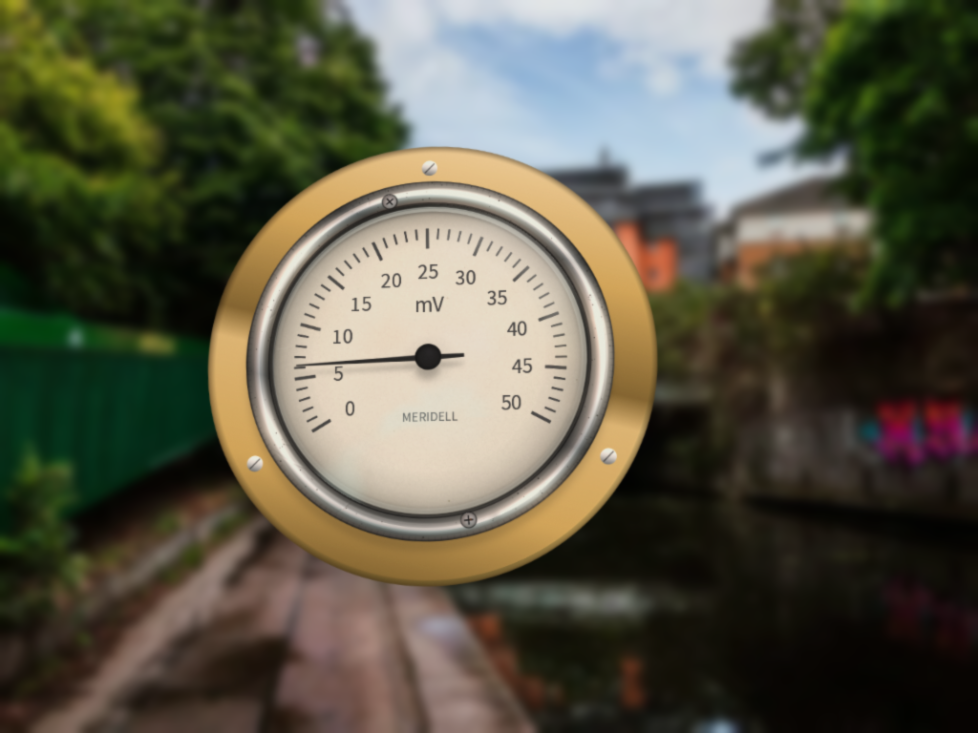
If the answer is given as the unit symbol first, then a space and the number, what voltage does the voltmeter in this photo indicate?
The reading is mV 6
